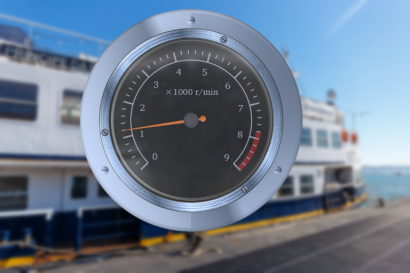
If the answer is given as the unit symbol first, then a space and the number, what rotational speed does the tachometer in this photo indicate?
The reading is rpm 1200
